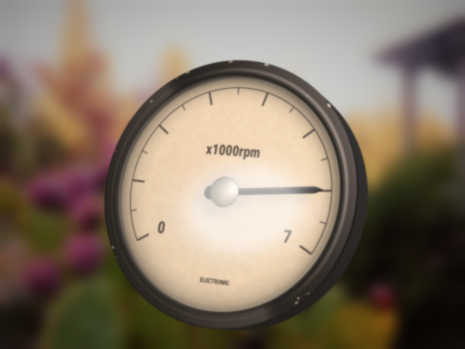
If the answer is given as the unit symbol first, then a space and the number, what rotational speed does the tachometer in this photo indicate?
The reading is rpm 6000
